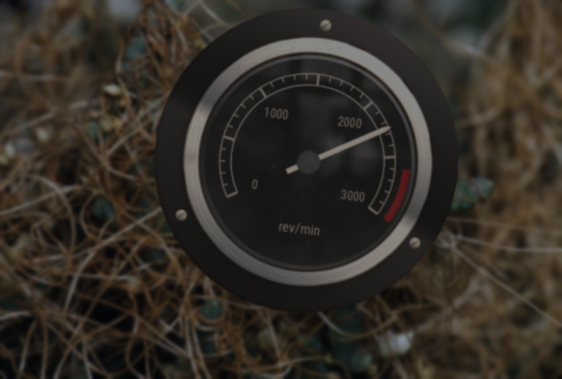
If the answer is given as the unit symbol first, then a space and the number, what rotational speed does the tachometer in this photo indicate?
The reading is rpm 2250
